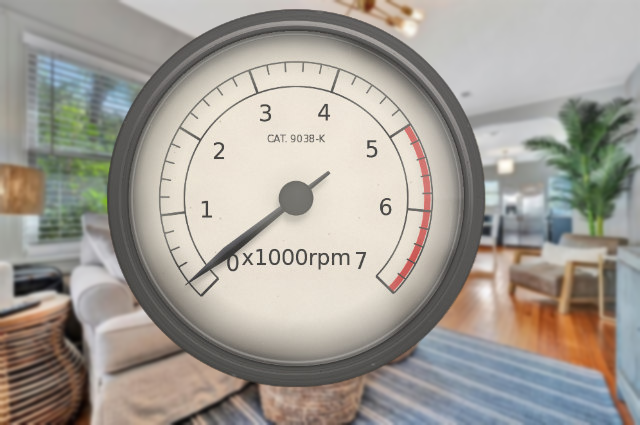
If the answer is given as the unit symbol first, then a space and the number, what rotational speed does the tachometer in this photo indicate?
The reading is rpm 200
